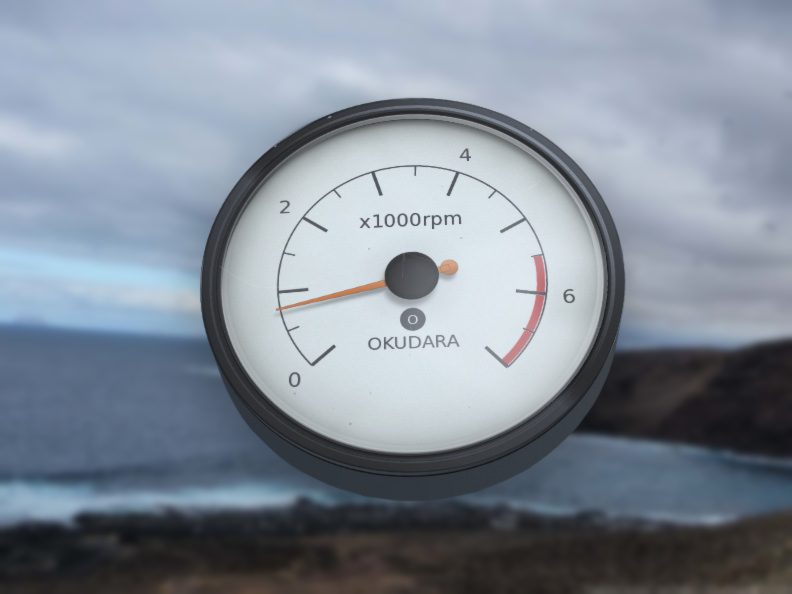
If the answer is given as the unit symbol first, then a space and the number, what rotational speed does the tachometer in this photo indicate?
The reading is rpm 750
